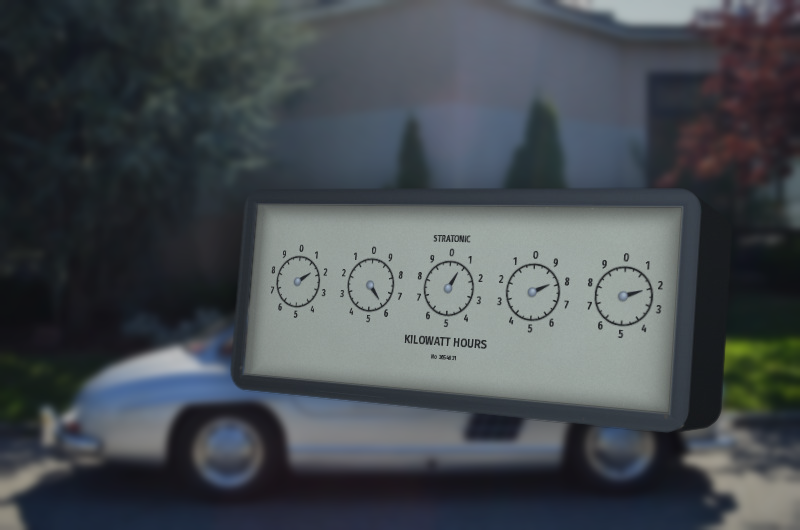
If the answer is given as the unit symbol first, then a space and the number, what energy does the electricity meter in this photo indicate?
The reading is kWh 16082
